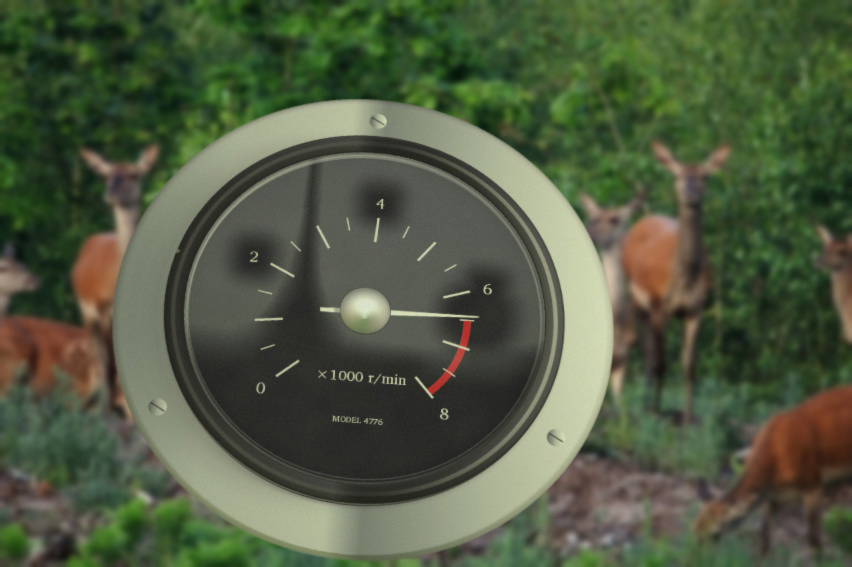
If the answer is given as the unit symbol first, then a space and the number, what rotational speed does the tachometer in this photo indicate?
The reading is rpm 6500
